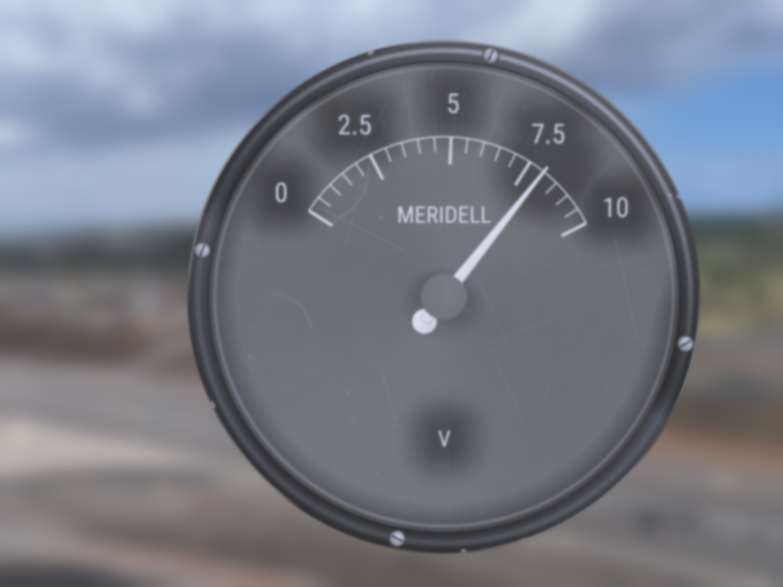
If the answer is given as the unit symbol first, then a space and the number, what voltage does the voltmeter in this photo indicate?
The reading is V 8
